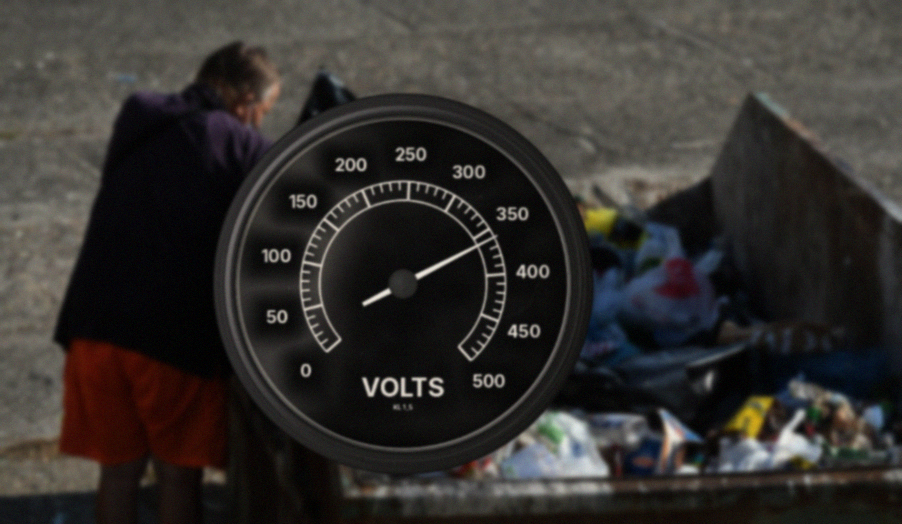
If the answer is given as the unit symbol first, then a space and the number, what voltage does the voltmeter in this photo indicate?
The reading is V 360
